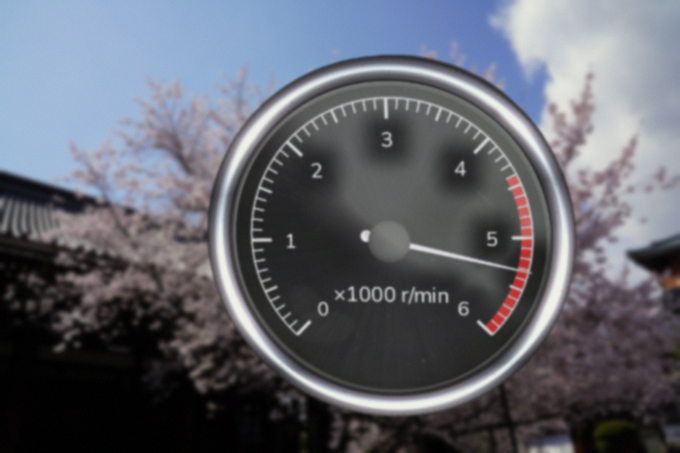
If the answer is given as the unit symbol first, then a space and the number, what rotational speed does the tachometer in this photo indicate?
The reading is rpm 5300
